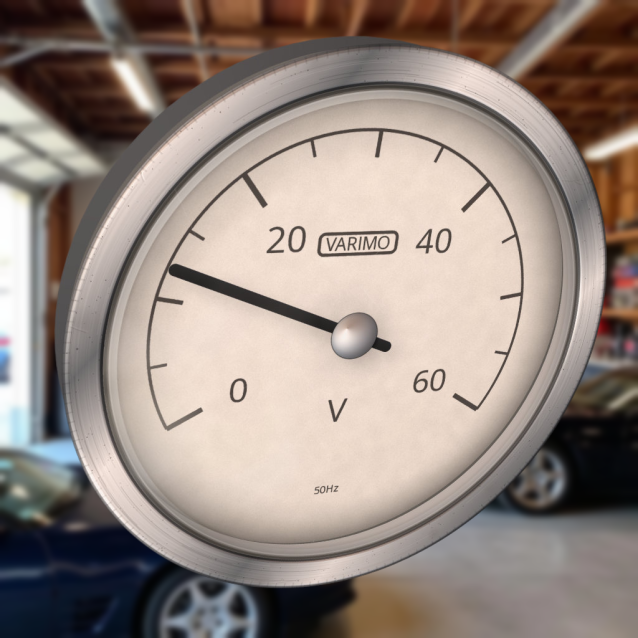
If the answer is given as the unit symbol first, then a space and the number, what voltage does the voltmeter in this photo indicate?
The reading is V 12.5
